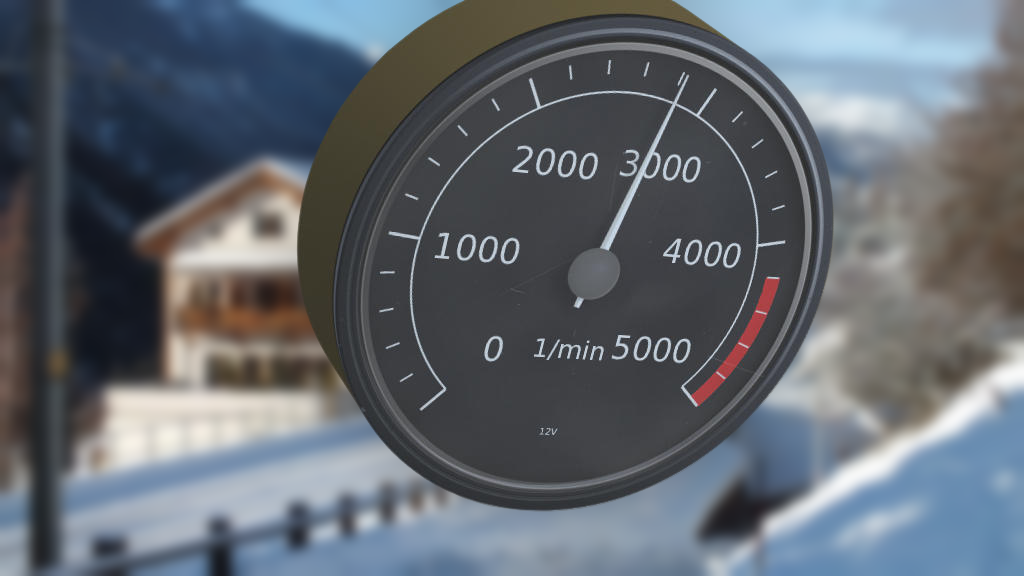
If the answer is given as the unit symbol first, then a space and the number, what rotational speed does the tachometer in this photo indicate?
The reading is rpm 2800
